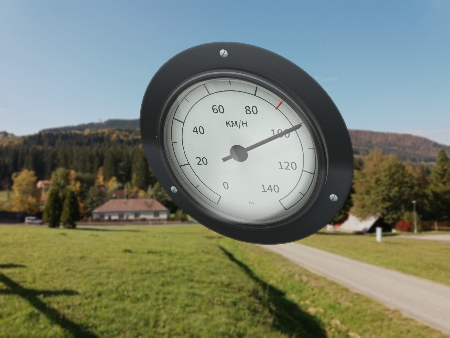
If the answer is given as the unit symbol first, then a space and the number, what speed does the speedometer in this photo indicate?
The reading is km/h 100
